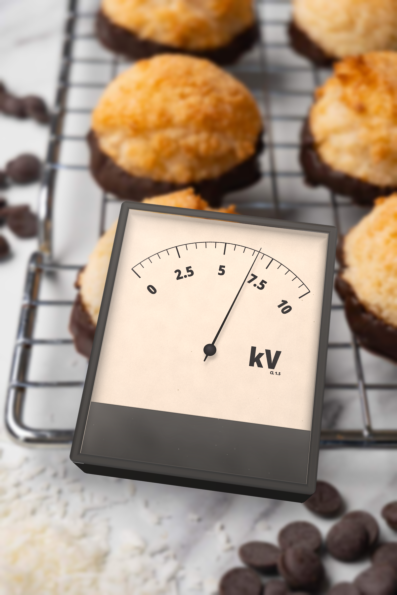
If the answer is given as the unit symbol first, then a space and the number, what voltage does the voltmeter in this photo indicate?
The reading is kV 6.75
